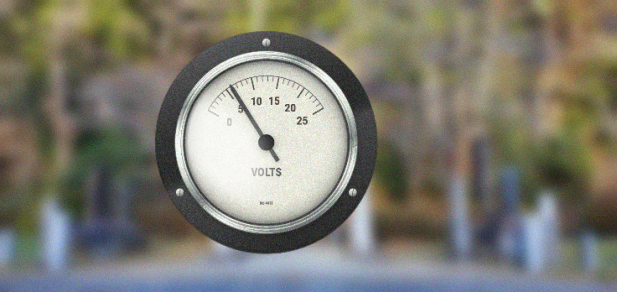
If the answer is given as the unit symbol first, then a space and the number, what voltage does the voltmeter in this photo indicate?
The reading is V 6
